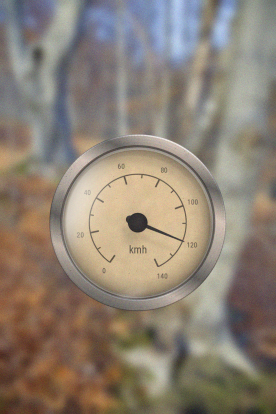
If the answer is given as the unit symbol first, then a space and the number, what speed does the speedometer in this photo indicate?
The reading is km/h 120
